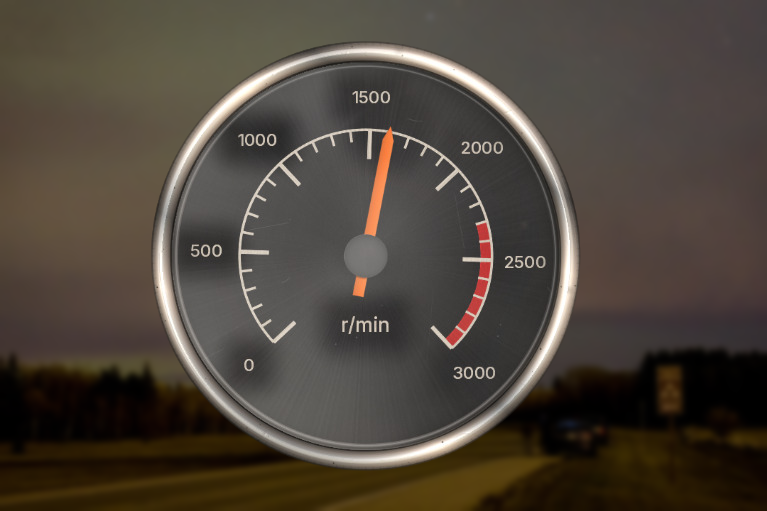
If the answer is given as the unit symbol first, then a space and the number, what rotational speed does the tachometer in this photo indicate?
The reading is rpm 1600
